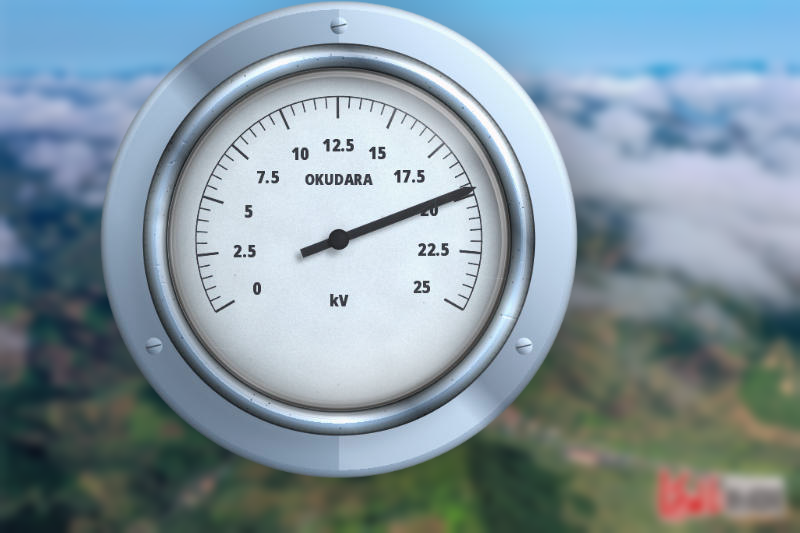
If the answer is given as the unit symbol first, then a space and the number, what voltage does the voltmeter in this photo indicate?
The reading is kV 19.75
